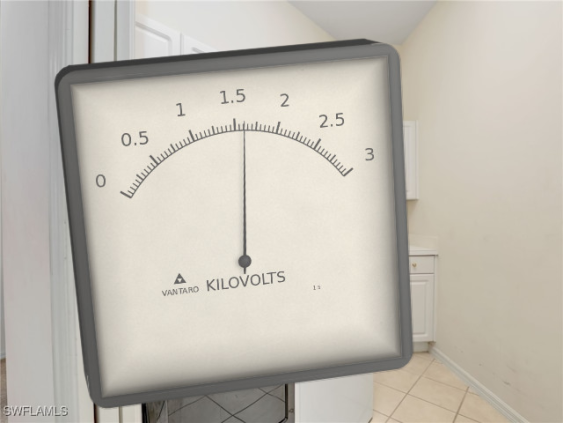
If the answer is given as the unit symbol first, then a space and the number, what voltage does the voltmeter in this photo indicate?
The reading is kV 1.6
